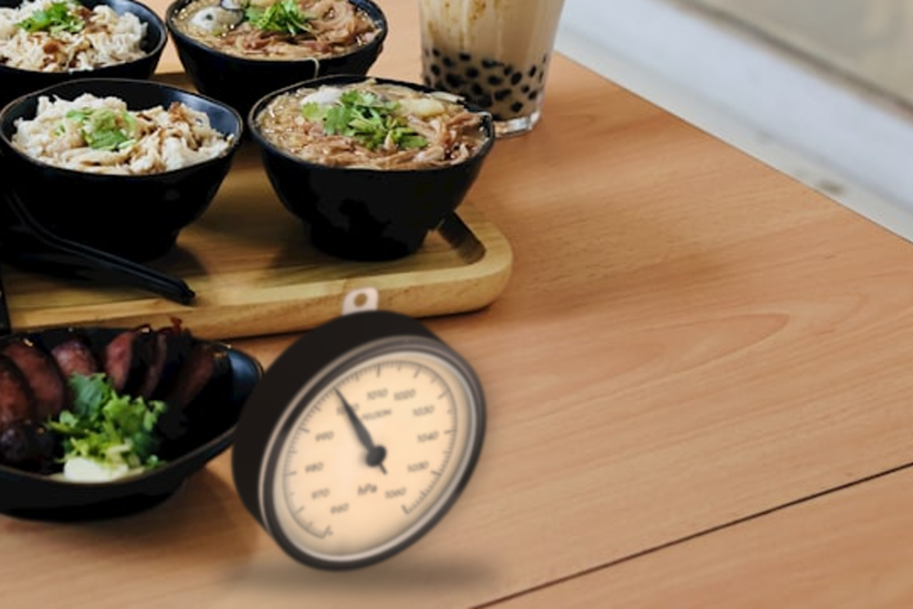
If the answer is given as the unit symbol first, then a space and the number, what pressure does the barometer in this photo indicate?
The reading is hPa 1000
